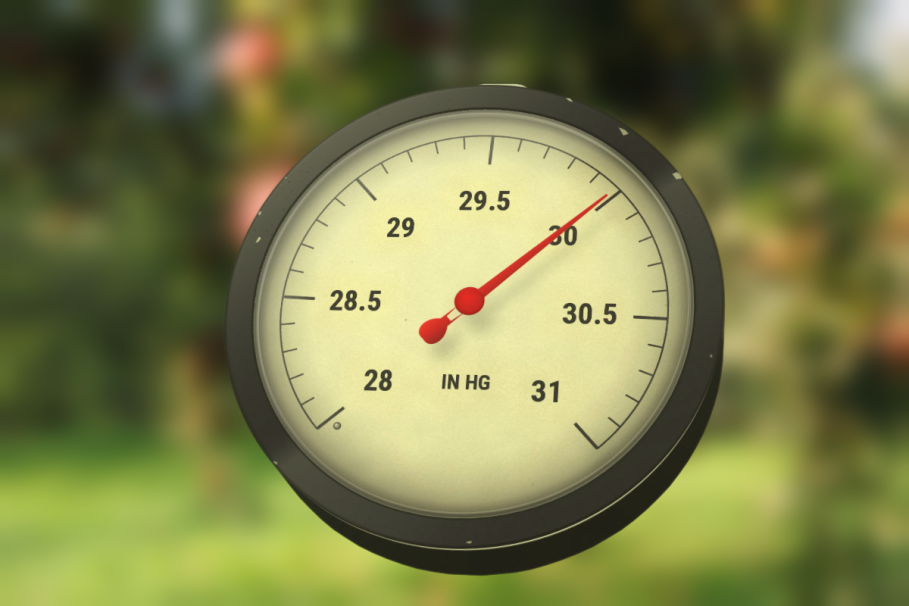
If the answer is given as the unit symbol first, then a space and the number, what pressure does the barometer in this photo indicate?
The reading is inHg 30
